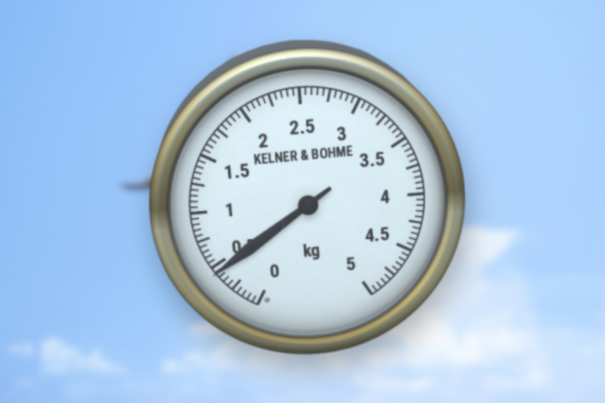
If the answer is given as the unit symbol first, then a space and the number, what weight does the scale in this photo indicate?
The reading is kg 0.45
